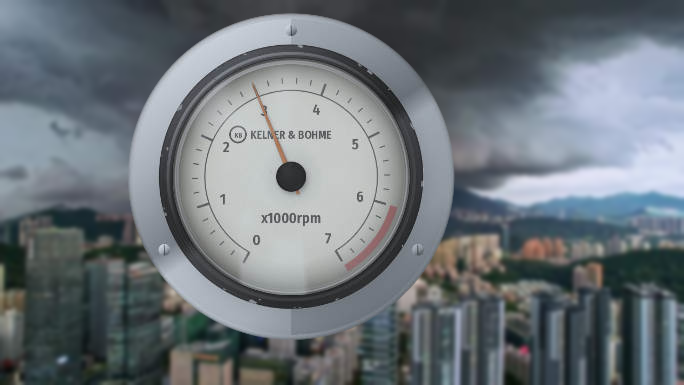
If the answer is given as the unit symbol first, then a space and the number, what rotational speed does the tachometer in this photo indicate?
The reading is rpm 3000
